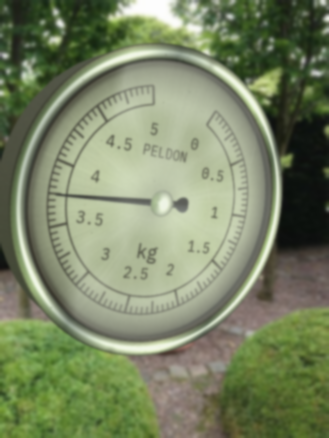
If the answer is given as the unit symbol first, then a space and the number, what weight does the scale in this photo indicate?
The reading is kg 3.75
